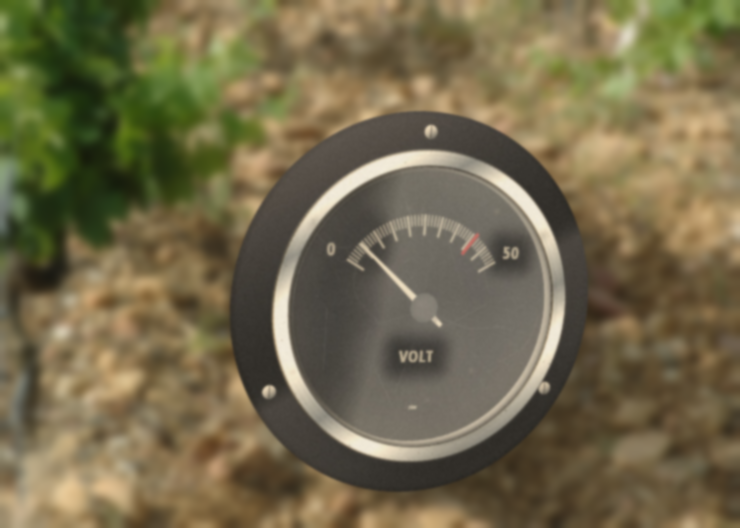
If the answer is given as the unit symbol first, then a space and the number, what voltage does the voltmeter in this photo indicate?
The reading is V 5
